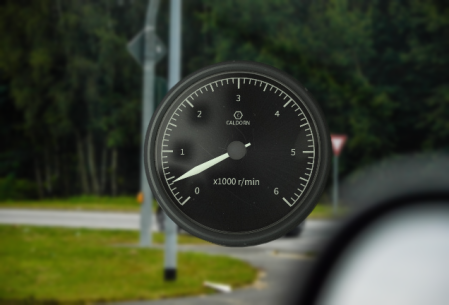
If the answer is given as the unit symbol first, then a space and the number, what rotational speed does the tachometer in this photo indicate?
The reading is rpm 400
